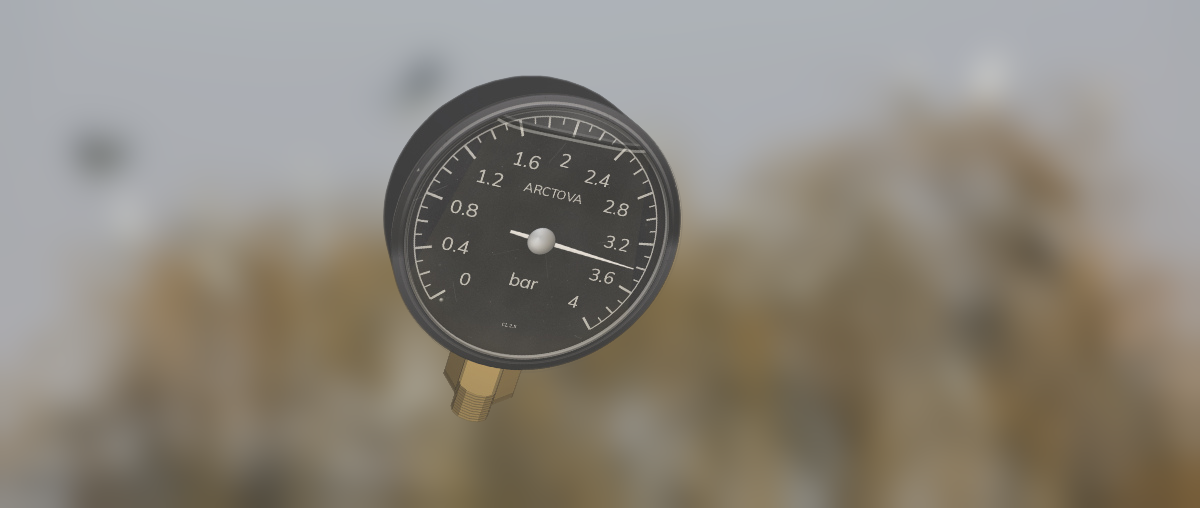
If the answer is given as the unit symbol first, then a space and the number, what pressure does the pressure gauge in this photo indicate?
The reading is bar 3.4
